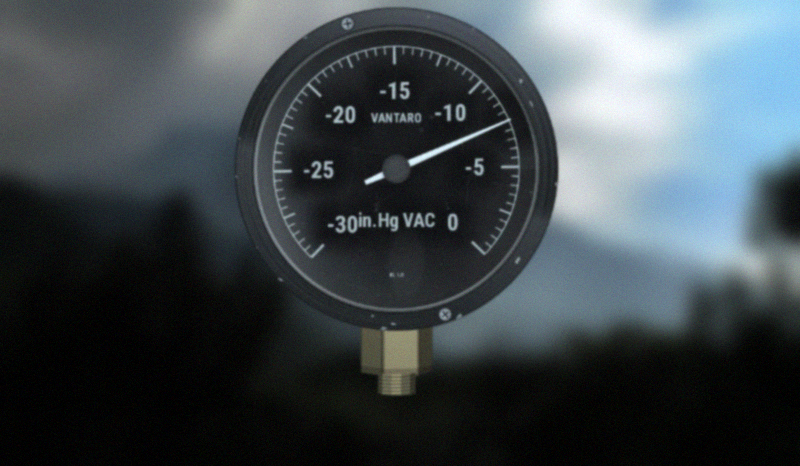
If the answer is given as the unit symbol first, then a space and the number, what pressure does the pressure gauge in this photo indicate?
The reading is inHg -7.5
